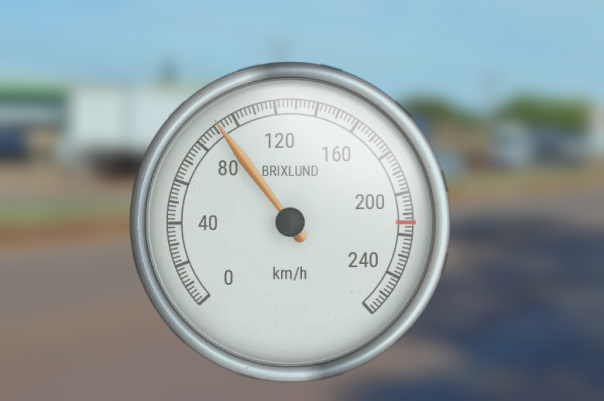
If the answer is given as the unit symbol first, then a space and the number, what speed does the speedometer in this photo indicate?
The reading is km/h 92
